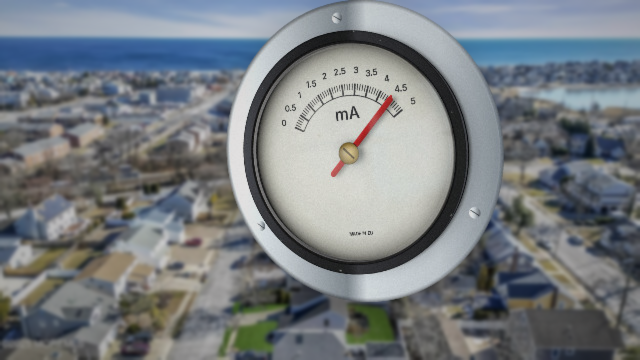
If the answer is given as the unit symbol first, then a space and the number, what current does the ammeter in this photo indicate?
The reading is mA 4.5
